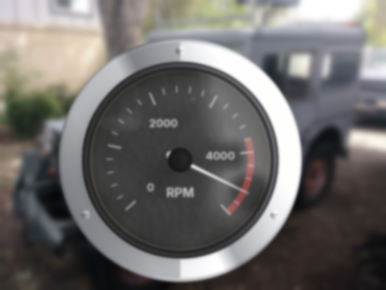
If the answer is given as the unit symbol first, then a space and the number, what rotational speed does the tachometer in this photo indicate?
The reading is rpm 4600
